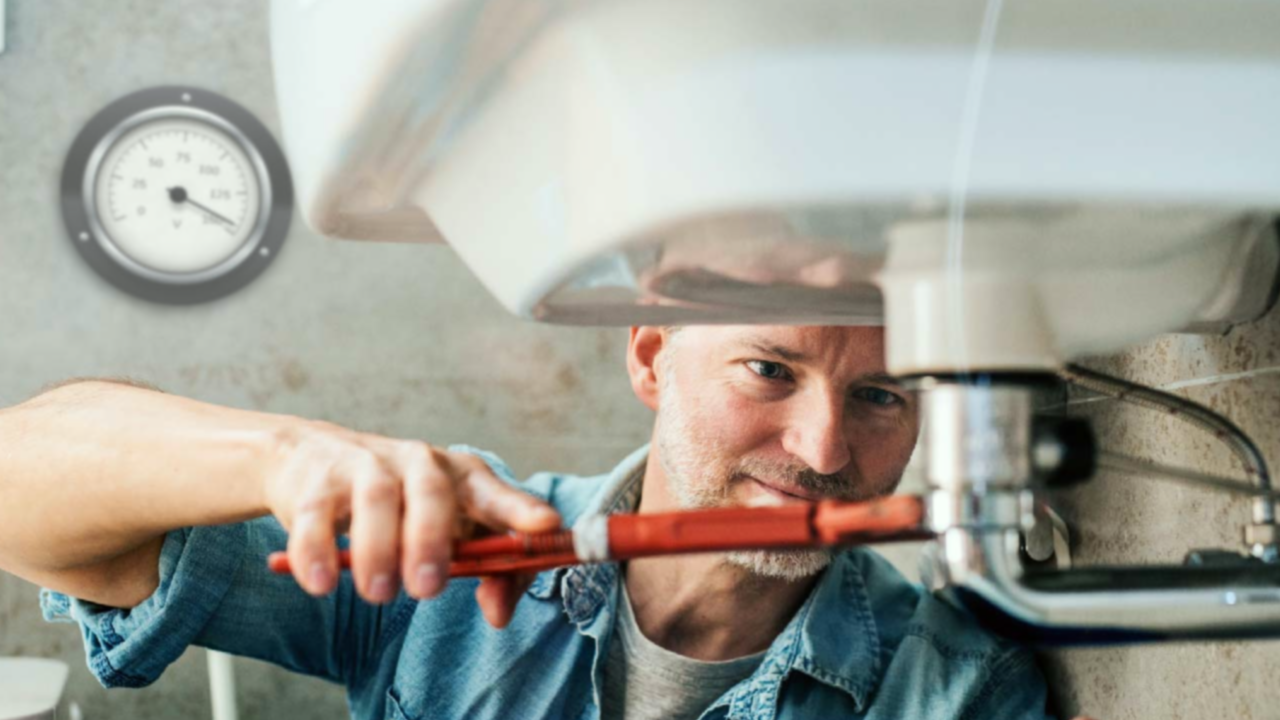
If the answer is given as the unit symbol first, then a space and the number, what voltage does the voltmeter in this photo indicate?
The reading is V 145
